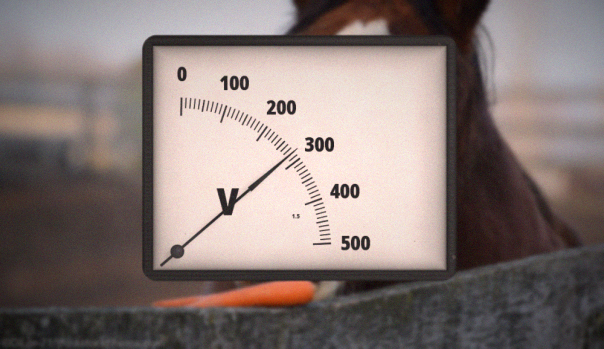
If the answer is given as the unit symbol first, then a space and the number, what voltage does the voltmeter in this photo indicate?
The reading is V 280
